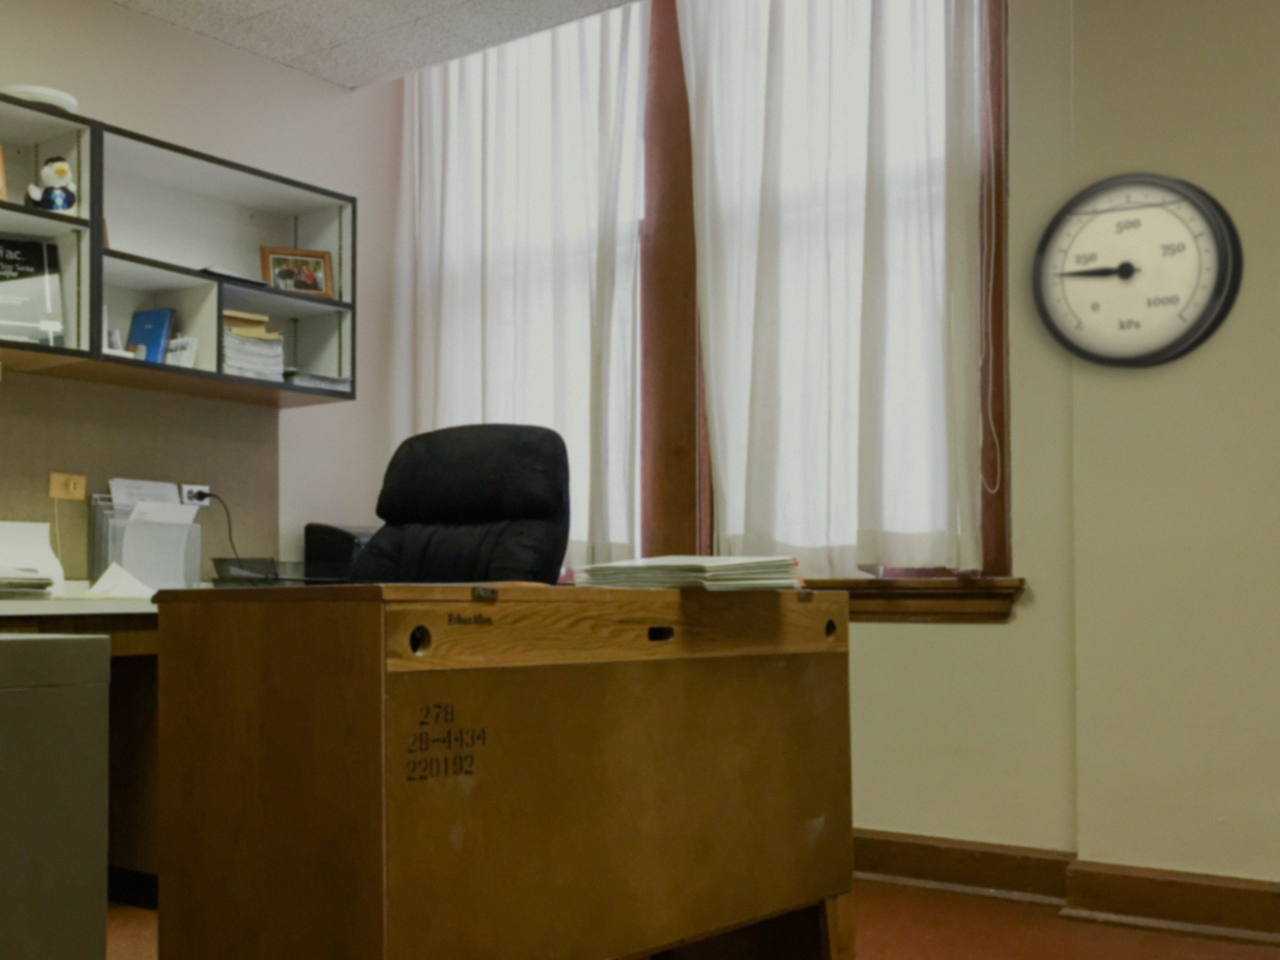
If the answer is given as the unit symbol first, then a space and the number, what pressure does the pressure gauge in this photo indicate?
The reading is kPa 175
